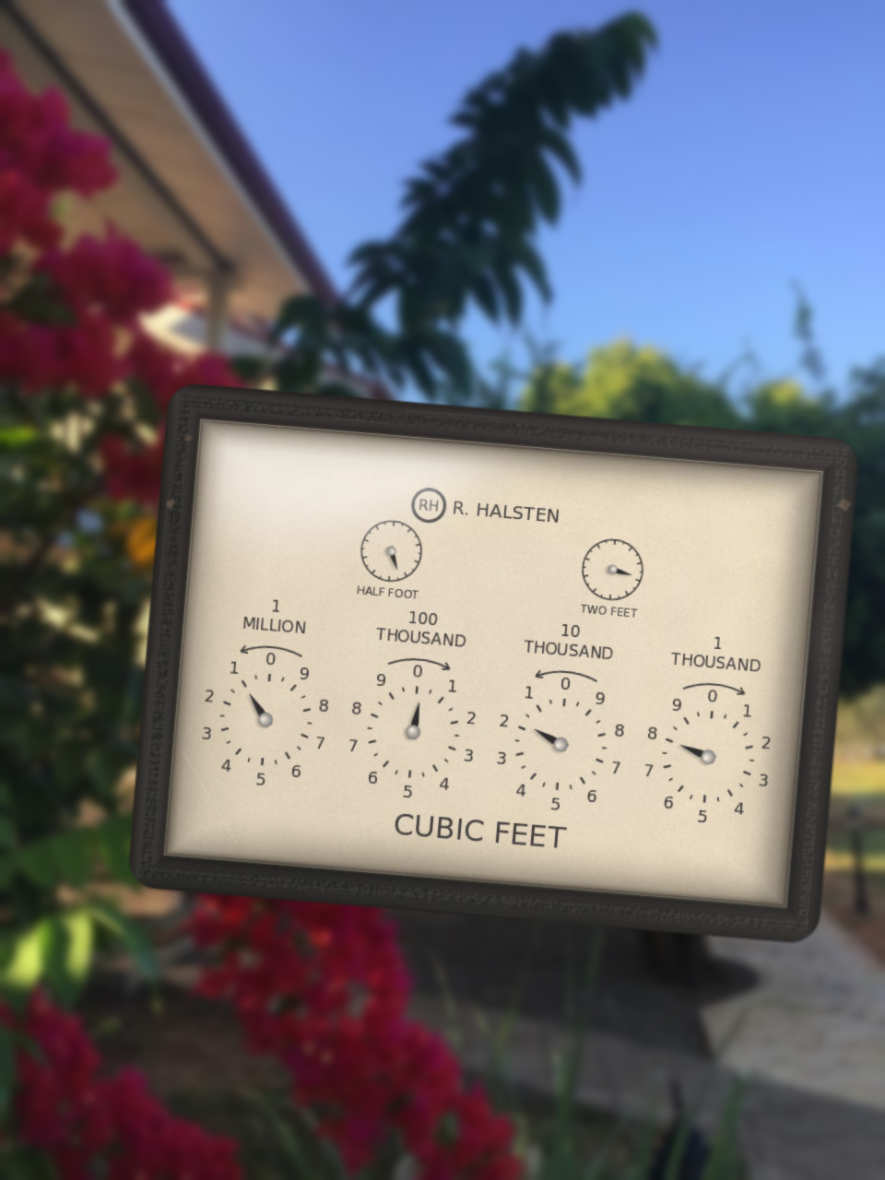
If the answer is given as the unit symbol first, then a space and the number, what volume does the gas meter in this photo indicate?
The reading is ft³ 101800
